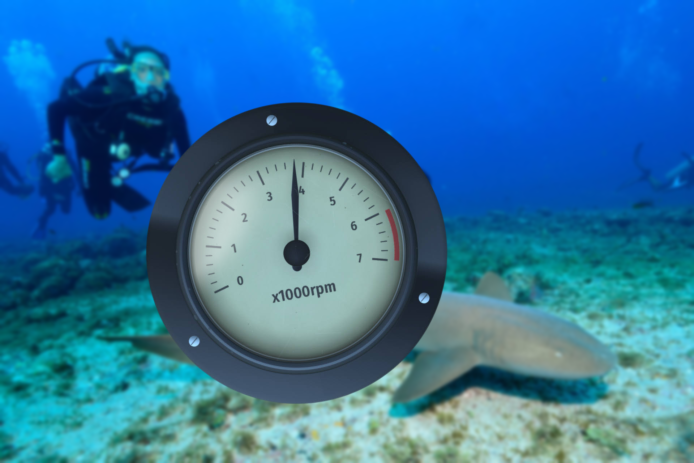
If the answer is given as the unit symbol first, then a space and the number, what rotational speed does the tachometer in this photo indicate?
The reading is rpm 3800
